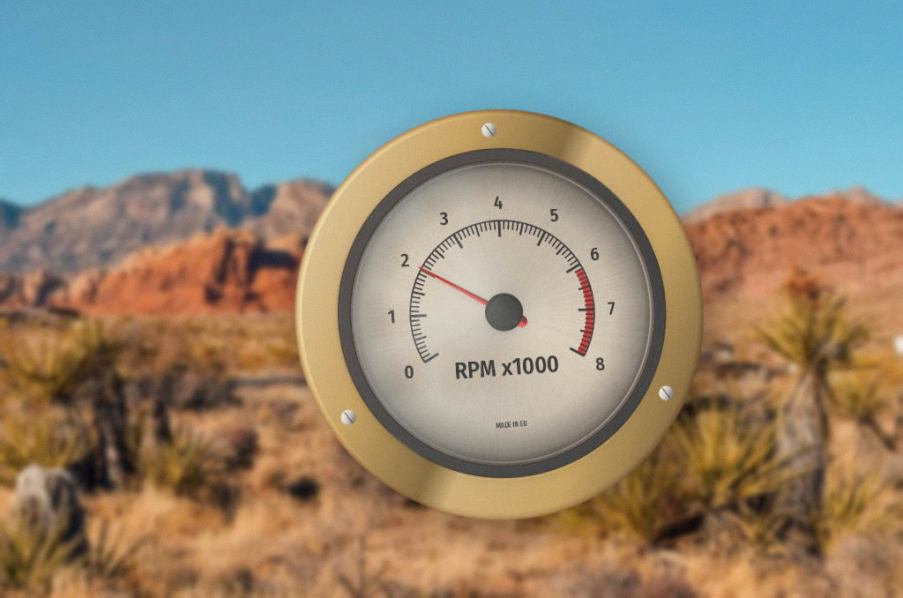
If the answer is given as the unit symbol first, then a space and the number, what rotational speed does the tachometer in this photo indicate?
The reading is rpm 2000
